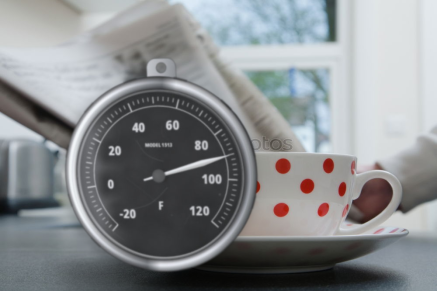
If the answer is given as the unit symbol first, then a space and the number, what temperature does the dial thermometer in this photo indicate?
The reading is °F 90
